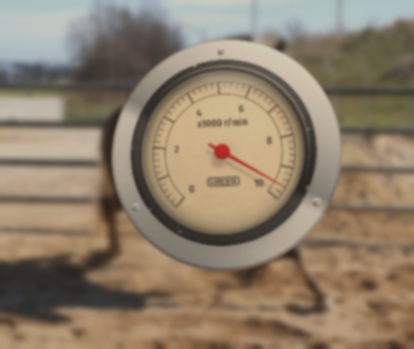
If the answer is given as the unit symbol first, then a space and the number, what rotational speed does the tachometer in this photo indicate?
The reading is rpm 9600
